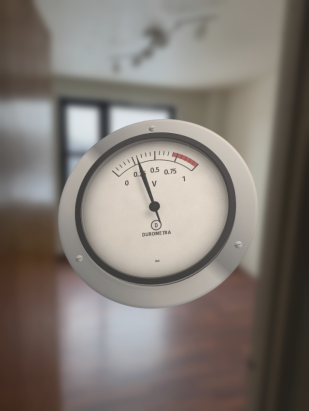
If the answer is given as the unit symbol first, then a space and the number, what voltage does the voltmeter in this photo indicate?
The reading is V 0.3
